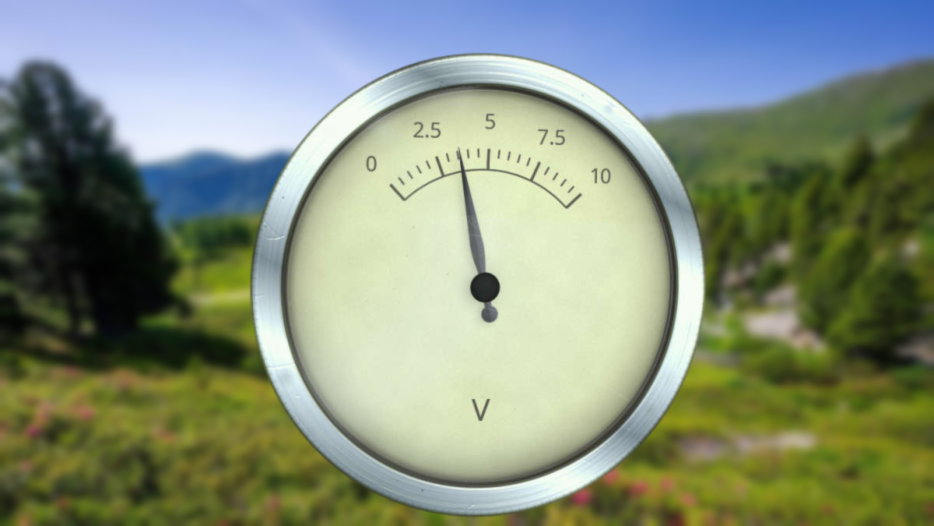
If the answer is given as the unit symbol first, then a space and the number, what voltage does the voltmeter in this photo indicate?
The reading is V 3.5
